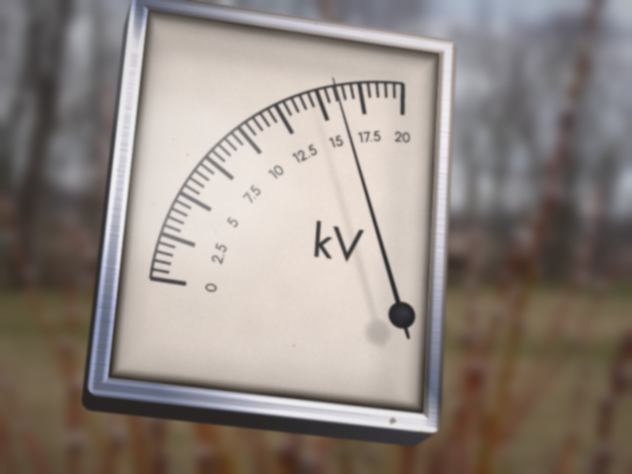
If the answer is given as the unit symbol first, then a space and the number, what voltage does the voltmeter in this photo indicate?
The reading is kV 16
